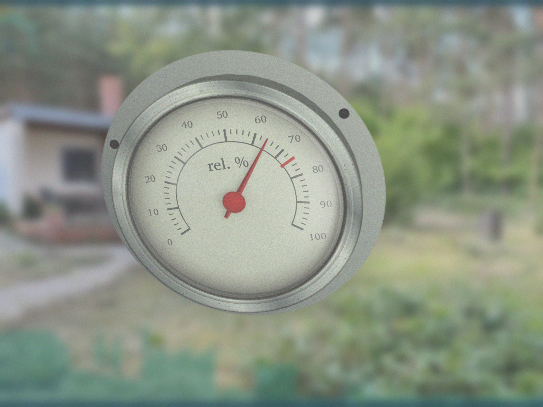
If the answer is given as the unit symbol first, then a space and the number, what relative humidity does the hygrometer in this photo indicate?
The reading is % 64
